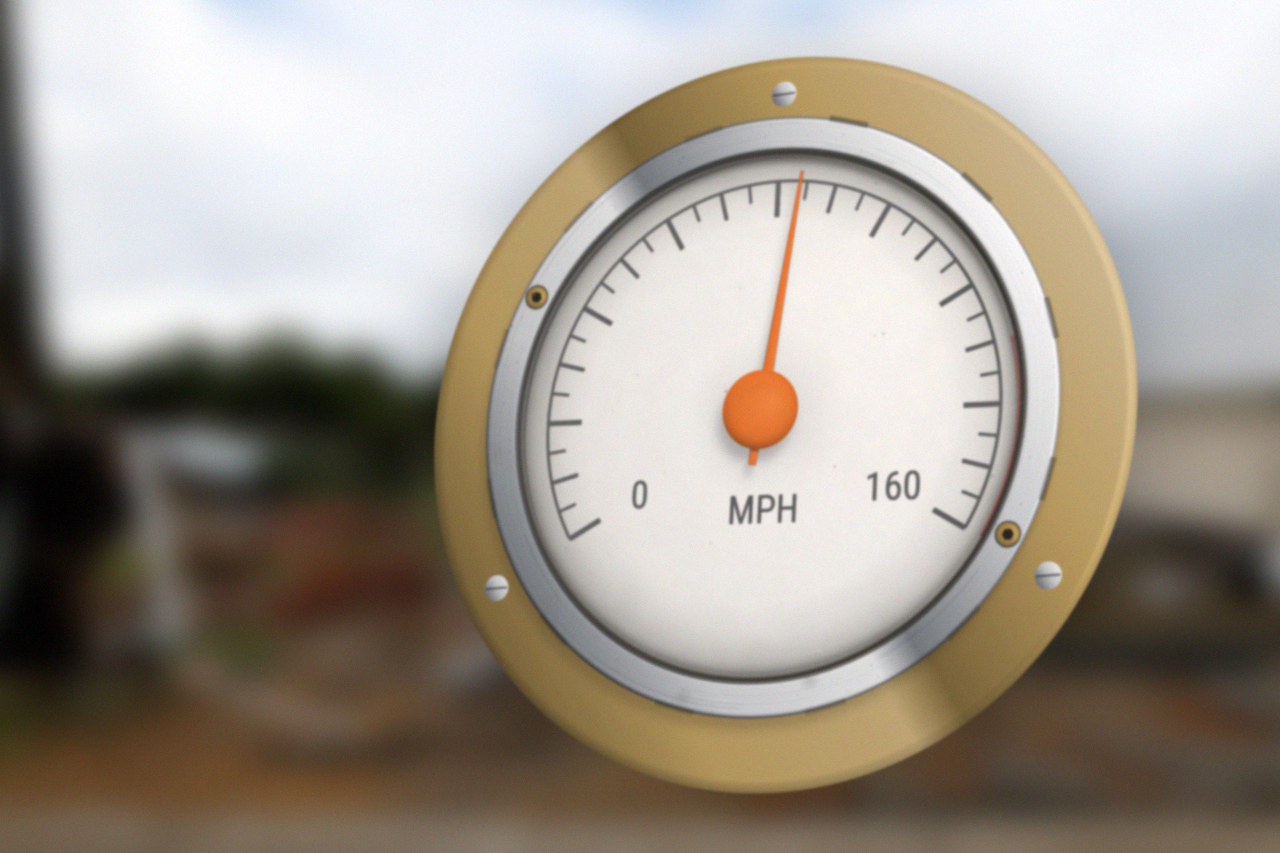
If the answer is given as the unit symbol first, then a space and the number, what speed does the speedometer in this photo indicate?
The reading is mph 85
